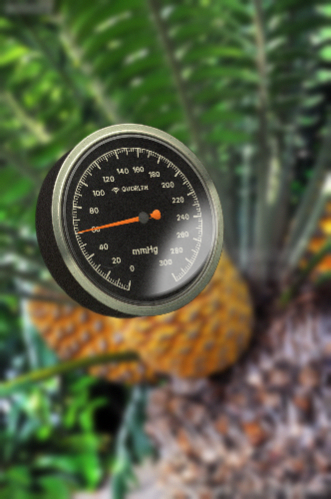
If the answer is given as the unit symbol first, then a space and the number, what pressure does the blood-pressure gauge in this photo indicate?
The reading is mmHg 60
